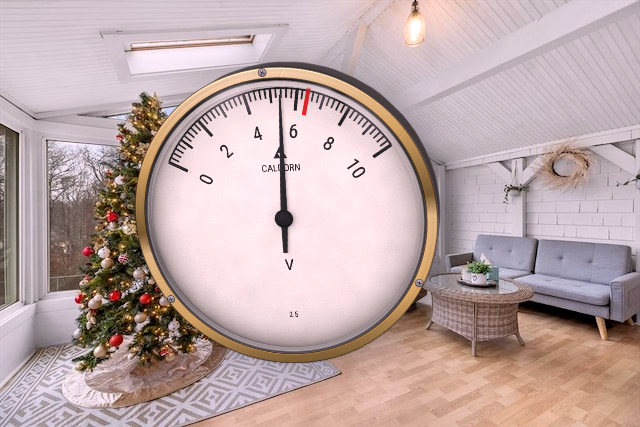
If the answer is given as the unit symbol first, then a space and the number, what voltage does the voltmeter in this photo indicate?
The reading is V 5.4
